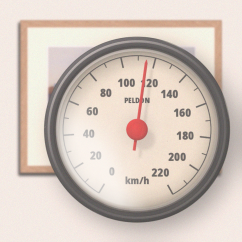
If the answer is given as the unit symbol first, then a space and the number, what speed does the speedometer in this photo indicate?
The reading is km/h 115
